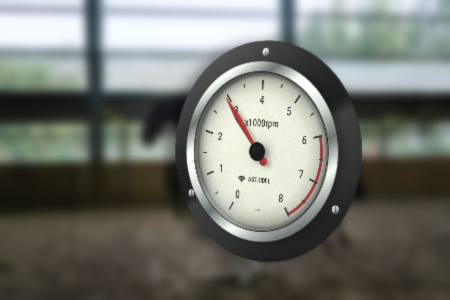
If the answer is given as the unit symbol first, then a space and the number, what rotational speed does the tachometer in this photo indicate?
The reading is rpm 3000
